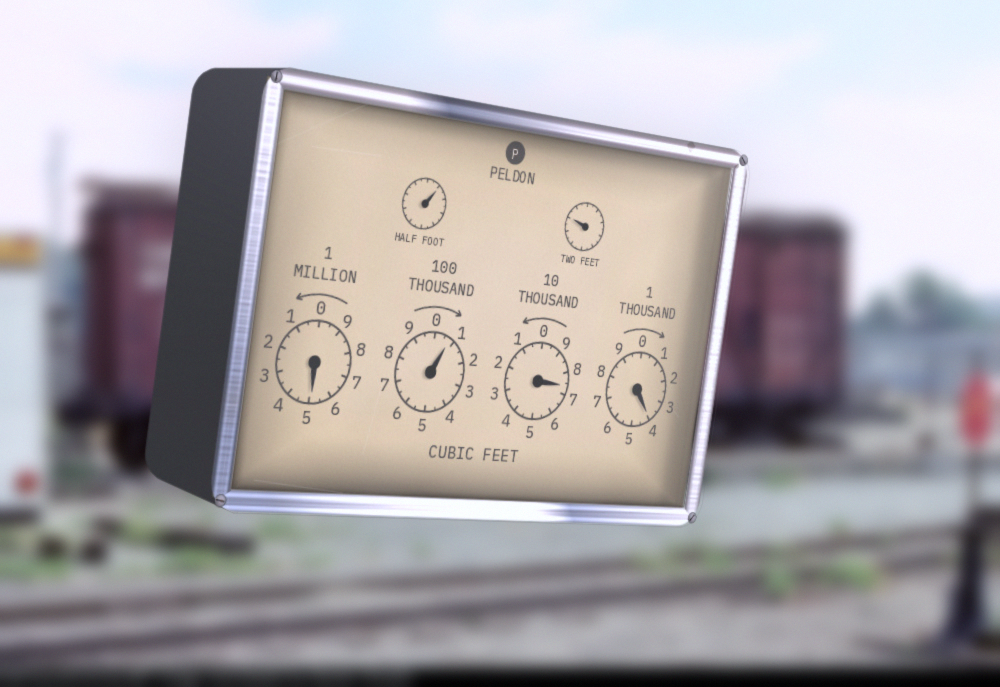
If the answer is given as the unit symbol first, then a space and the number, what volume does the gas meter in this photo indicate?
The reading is ft³ 507400
